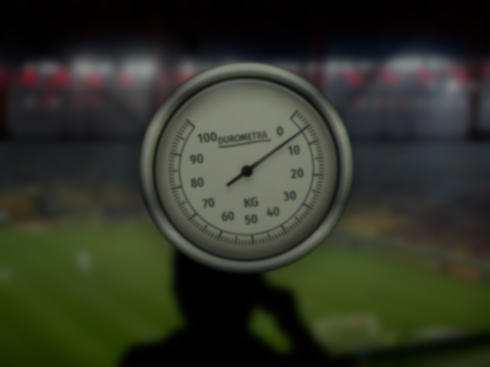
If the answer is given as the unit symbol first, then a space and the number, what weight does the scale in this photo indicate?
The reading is kg 5
